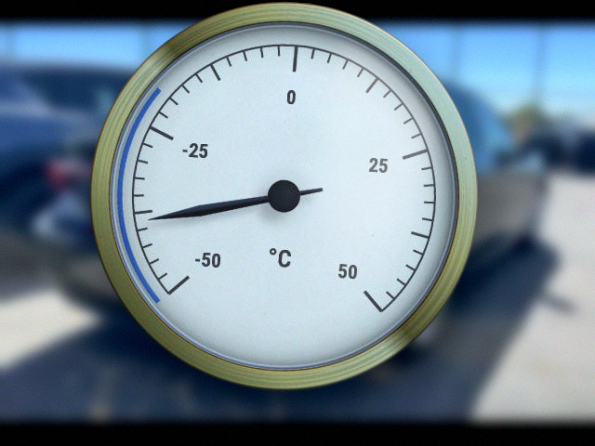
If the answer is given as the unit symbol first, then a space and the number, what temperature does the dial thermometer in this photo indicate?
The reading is °C -38.75
